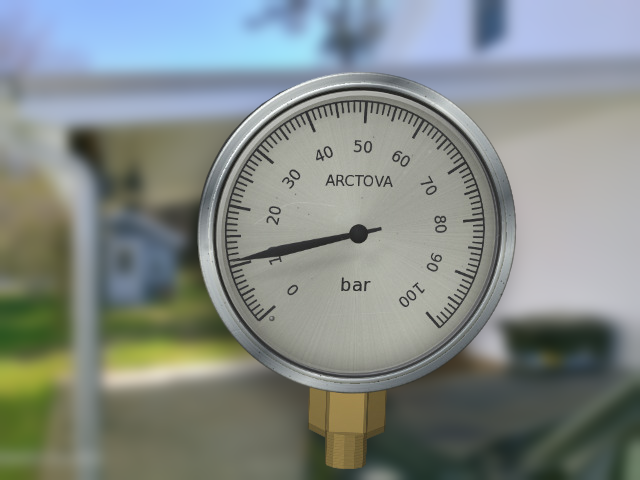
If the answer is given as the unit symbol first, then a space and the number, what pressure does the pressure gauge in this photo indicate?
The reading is bar 11
